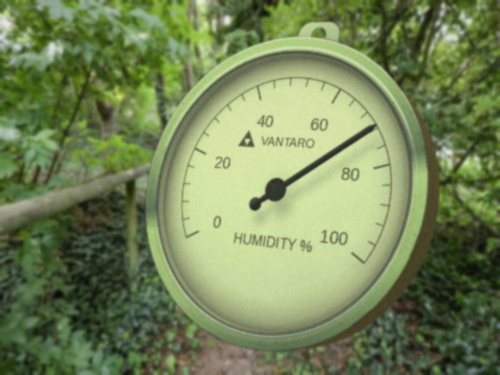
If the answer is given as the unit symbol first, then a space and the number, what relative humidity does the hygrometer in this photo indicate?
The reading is % 72
